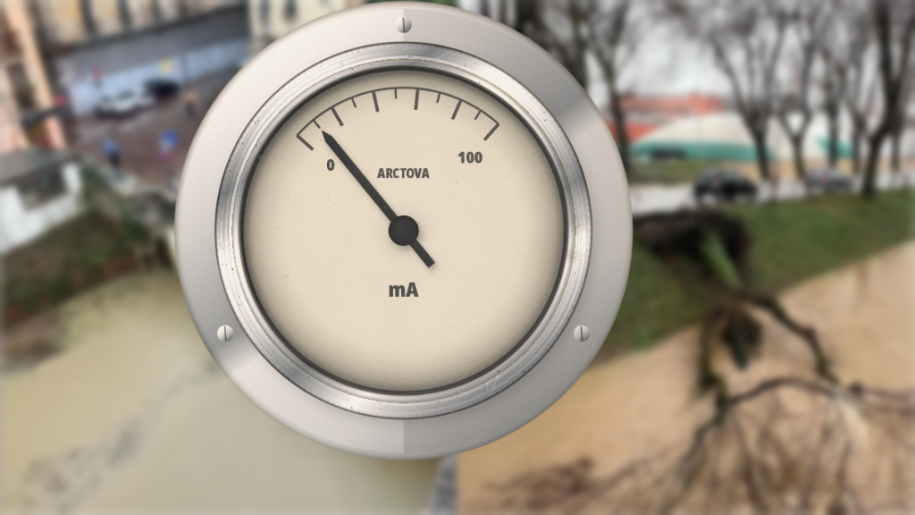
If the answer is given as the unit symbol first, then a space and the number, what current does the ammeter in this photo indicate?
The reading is mA 10
